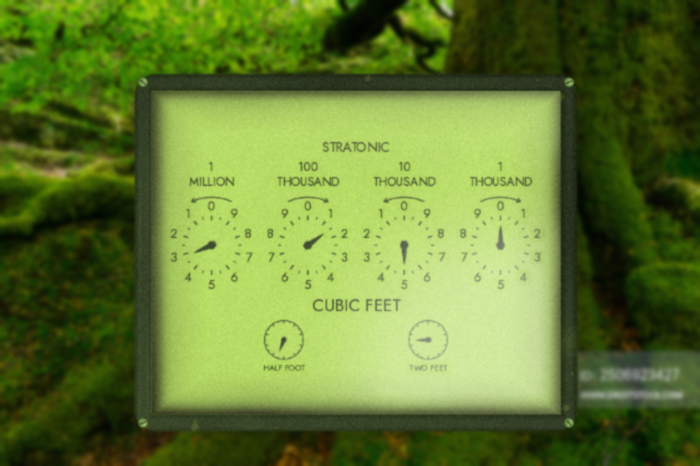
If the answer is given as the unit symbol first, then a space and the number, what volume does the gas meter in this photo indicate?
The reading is ft³ 315000
